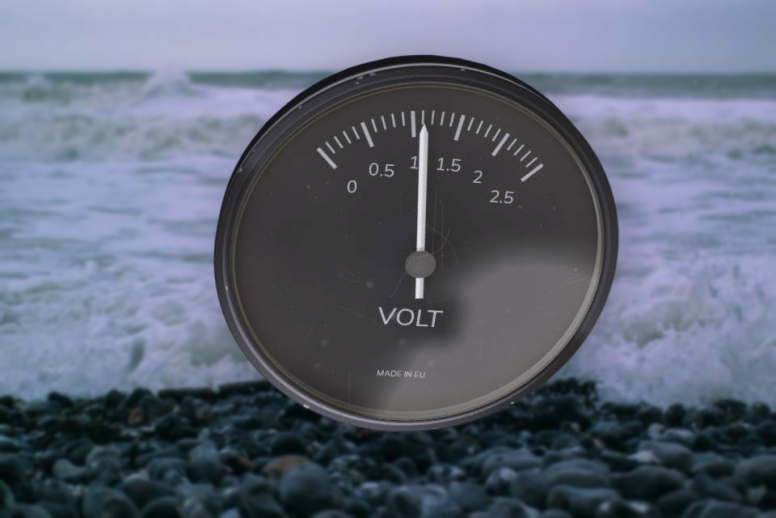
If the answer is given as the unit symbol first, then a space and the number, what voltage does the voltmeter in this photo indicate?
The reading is V 1.1
